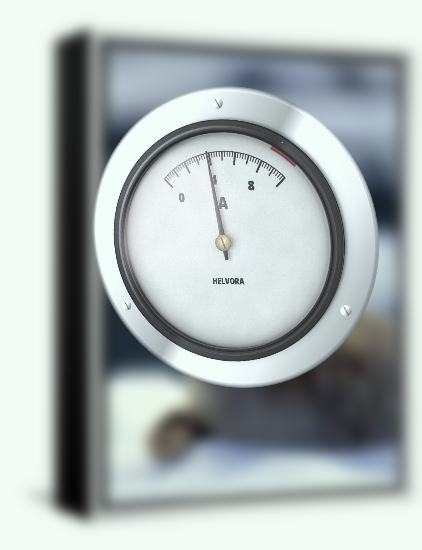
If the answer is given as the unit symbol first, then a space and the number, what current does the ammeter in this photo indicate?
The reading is A 4
